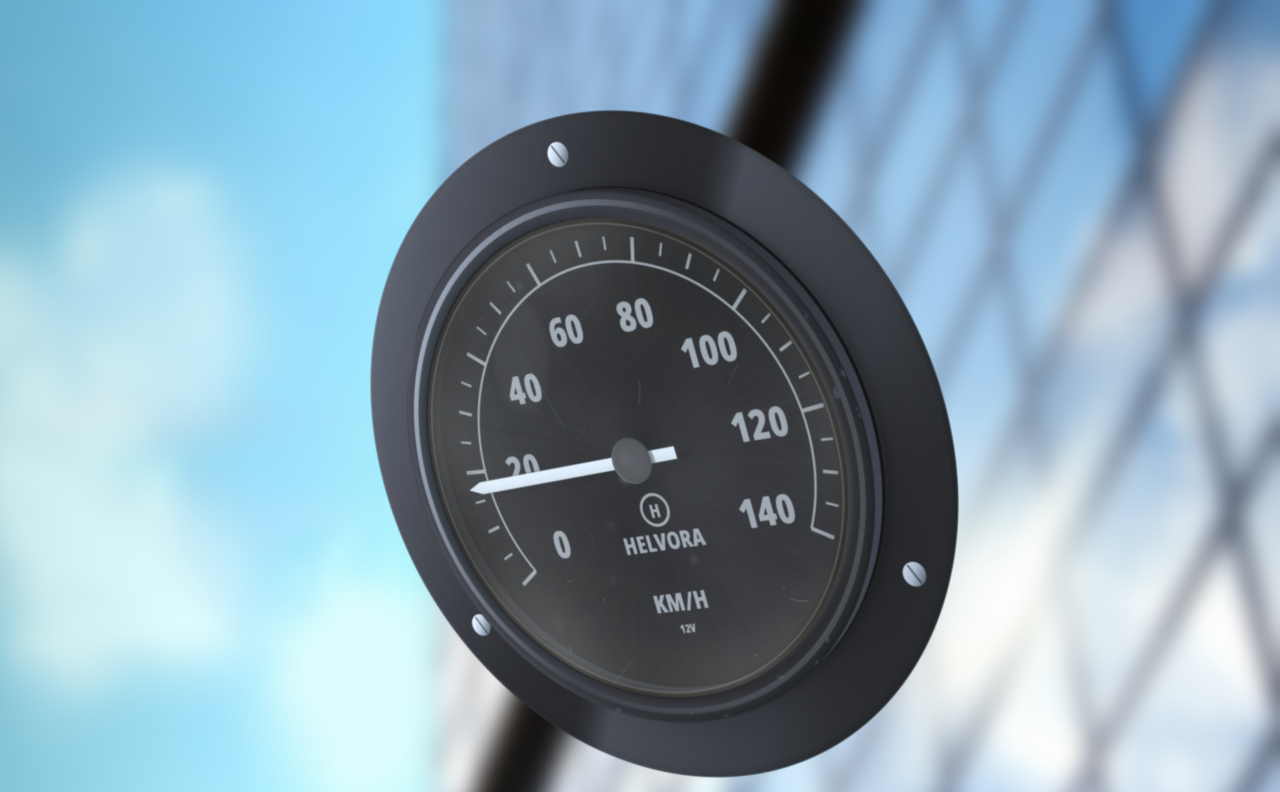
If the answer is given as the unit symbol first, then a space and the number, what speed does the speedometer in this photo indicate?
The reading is km/h 17.5
